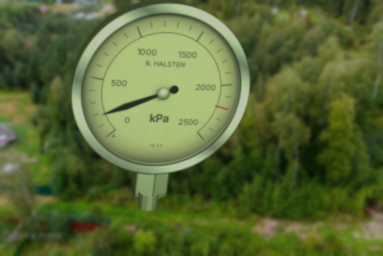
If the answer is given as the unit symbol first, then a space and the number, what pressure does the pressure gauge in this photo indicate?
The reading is kPa 200
